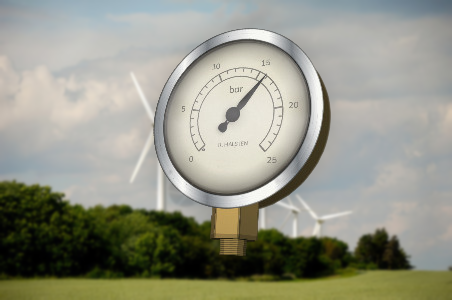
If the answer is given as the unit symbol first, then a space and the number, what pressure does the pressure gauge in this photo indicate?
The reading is bar 16
